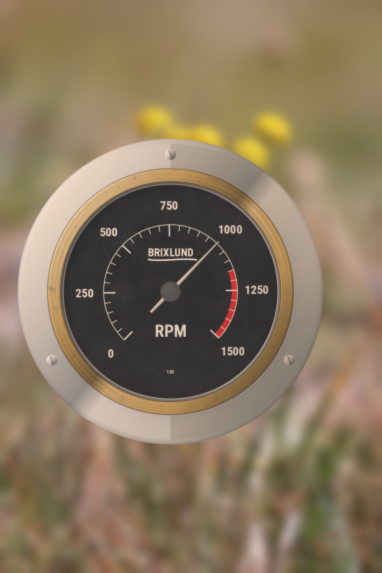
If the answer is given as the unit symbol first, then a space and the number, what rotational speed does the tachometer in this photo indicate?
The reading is rpm 1000
